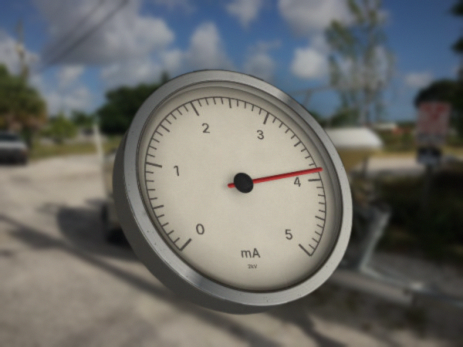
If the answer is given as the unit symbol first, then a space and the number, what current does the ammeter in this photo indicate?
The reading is mA 3.9
